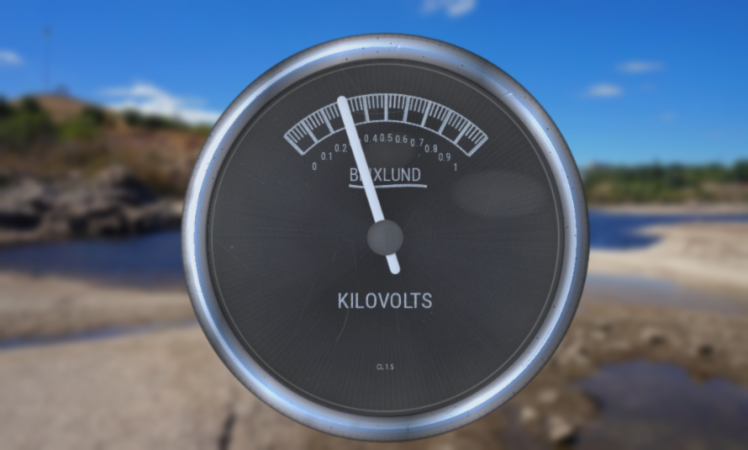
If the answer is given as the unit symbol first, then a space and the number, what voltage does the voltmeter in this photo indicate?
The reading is kV 0.3
